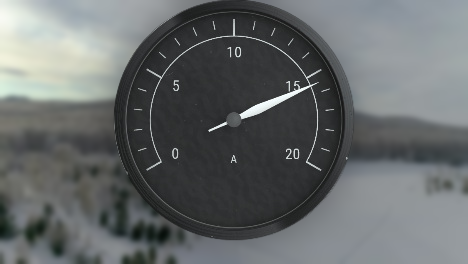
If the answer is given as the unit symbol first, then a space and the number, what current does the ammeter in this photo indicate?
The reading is A 15.5
